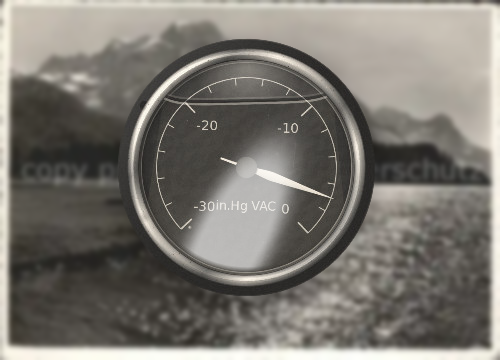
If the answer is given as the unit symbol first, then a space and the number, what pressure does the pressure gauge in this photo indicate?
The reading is inHg -3
